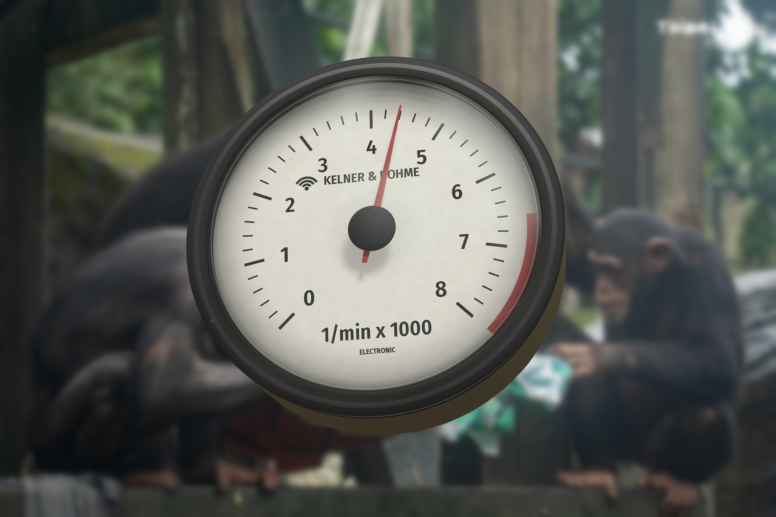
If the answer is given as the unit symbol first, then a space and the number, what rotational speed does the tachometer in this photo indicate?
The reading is rpm 4400
